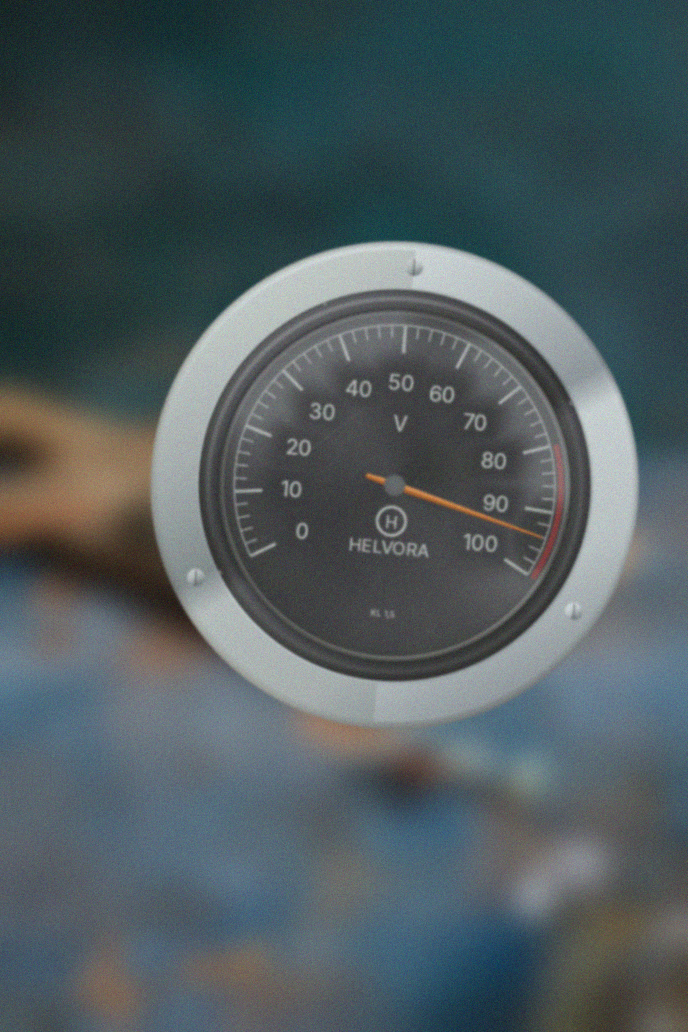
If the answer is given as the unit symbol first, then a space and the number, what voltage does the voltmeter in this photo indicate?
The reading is V 94
